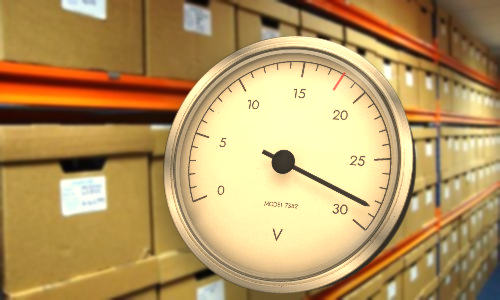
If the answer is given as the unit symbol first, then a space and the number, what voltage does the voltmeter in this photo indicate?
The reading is V 28.5
